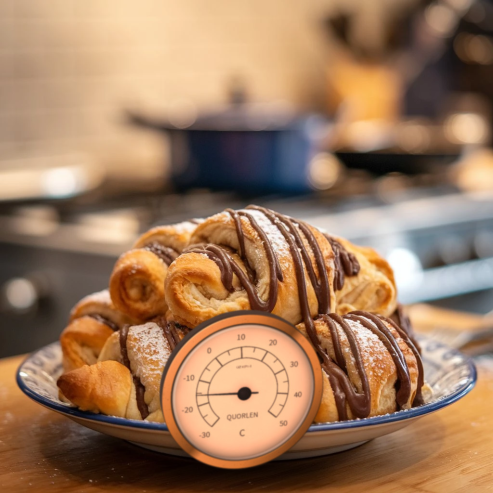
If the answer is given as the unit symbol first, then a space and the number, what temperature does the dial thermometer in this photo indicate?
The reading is °C -15
